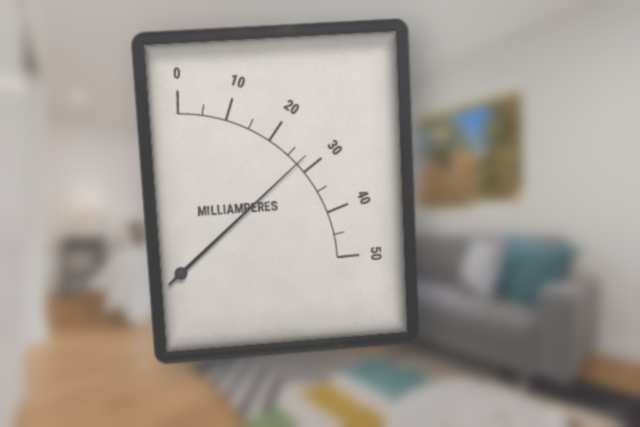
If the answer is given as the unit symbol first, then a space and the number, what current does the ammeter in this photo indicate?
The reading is mA 27.5
